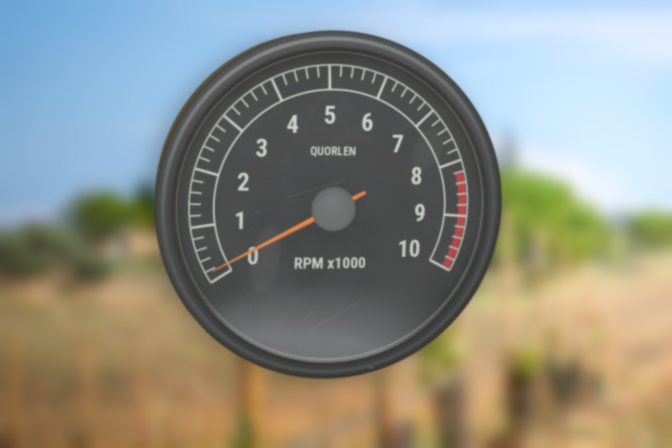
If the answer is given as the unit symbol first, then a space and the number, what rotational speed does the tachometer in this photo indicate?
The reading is rpm 200
